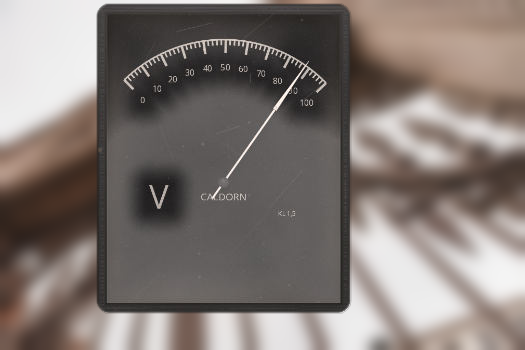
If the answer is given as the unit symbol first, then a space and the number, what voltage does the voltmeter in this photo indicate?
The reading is V 88
